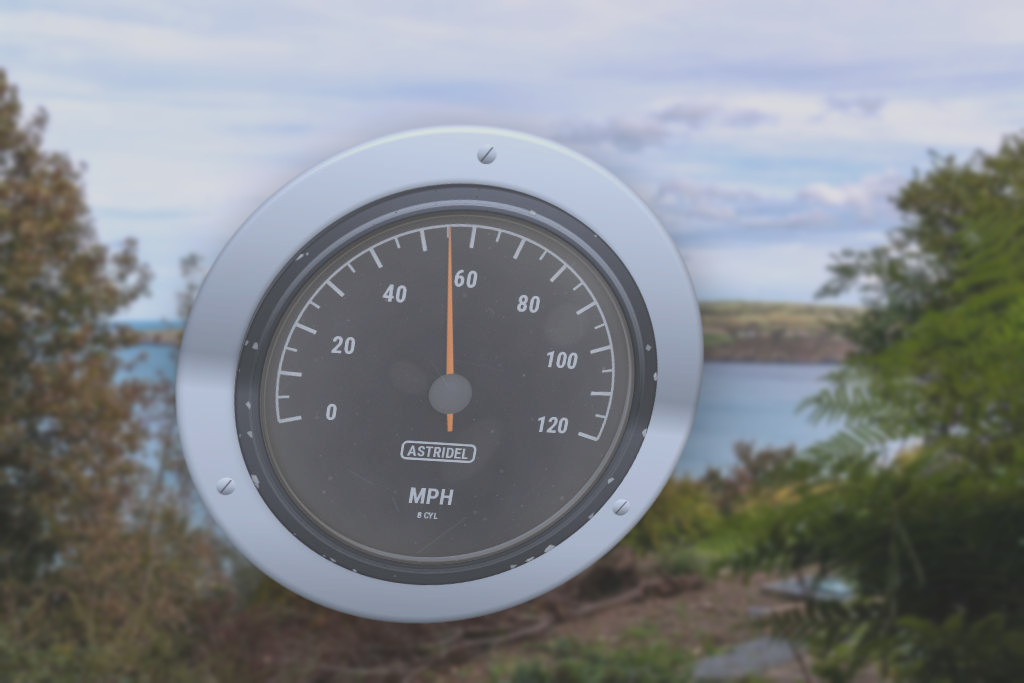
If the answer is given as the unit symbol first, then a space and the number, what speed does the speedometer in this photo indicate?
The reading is mph 55
